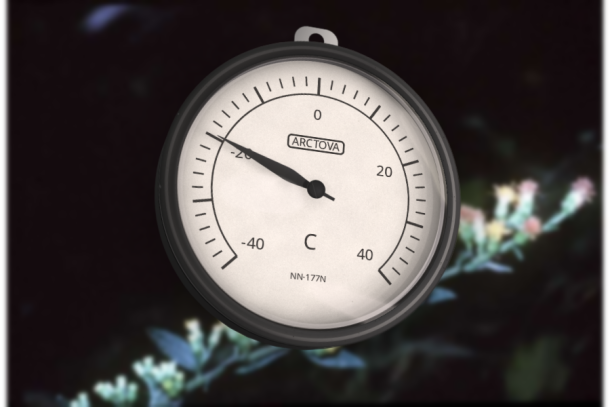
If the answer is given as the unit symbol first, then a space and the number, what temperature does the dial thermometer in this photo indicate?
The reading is °C -20
